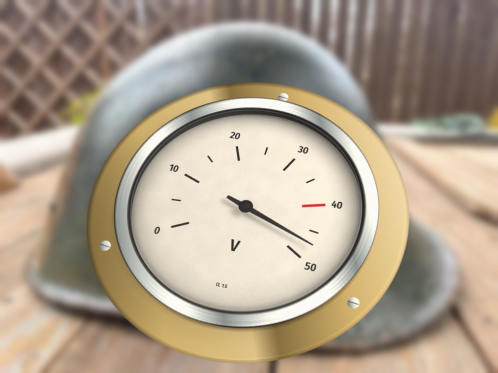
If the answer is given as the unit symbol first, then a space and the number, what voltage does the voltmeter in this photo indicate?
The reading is V 47.5
